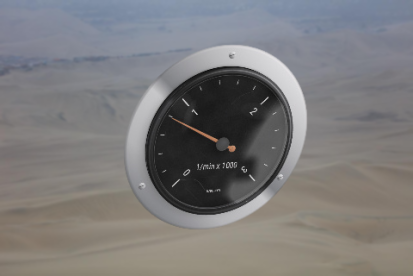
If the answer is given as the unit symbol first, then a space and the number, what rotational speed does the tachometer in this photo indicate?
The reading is rpm 800
